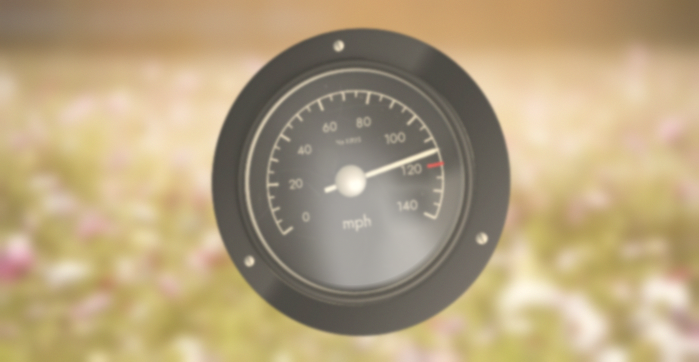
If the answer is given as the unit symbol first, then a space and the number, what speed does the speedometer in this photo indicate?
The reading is mph 115
